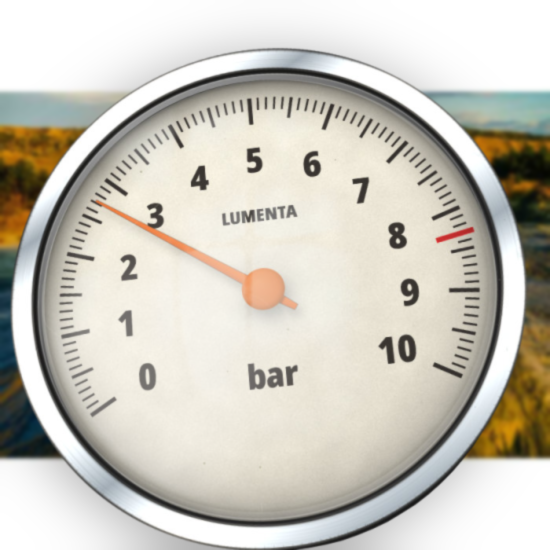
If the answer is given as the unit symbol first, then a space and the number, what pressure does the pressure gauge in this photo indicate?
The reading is bar 2.7
